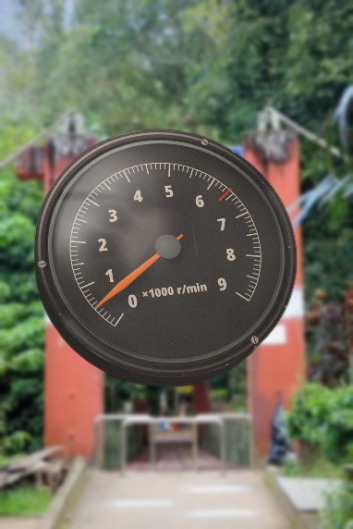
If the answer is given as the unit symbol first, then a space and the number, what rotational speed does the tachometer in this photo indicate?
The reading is rpm 500
